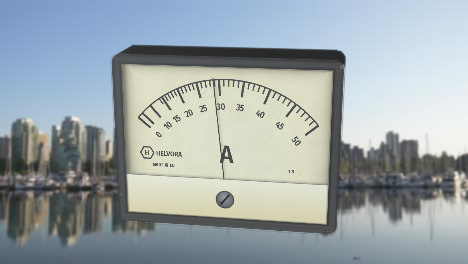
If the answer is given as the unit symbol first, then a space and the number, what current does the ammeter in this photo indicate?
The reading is A 29
